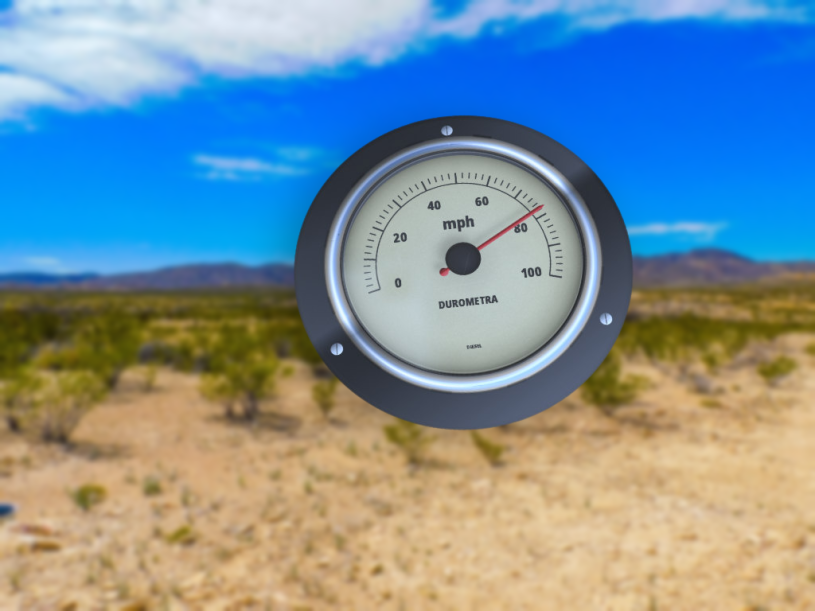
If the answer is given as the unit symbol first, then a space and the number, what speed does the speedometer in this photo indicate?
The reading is mph 78
